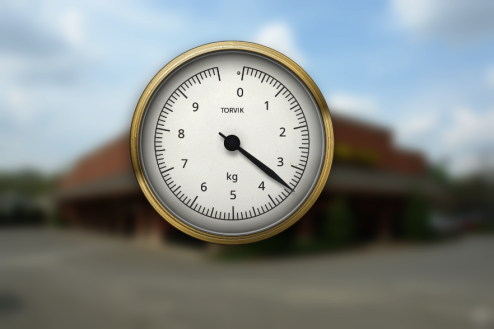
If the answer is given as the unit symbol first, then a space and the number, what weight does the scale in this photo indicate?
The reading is kg 3.5
